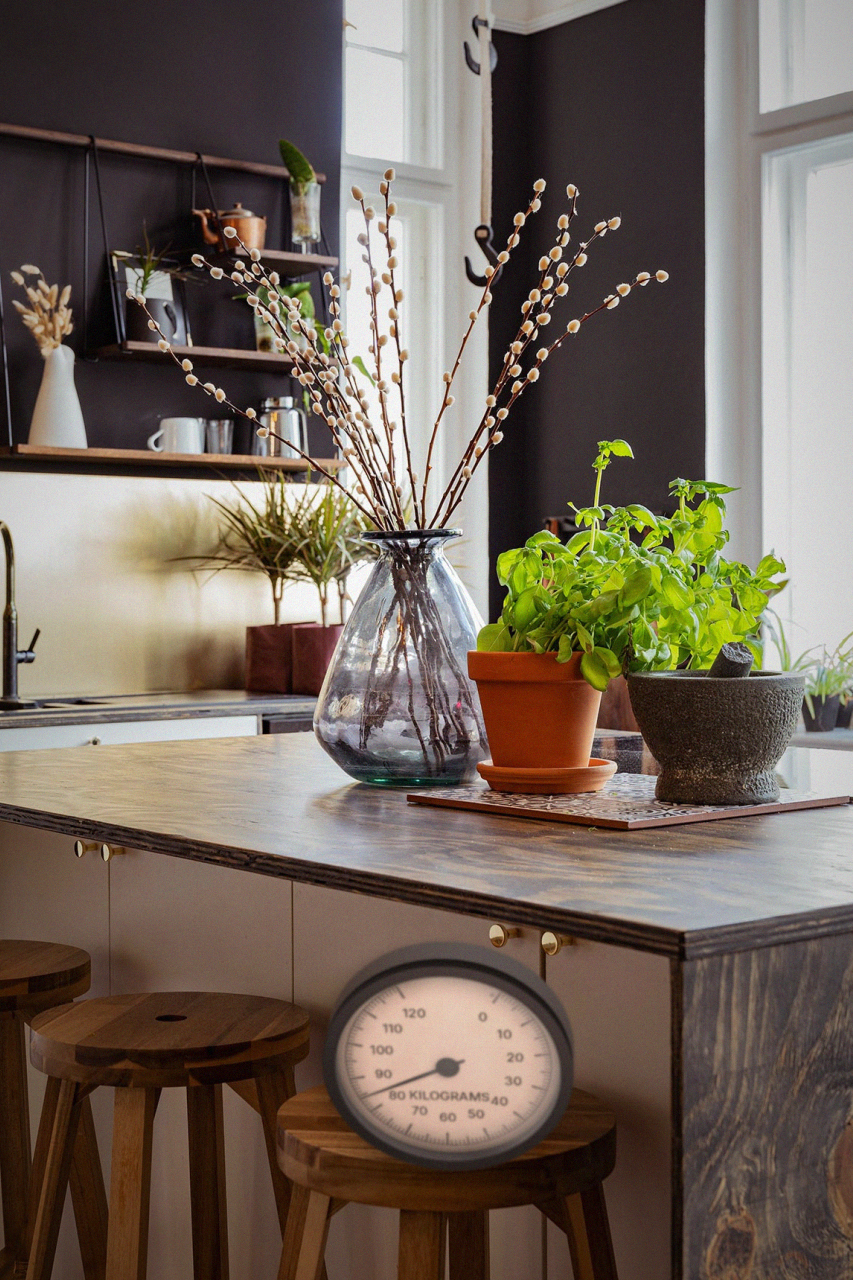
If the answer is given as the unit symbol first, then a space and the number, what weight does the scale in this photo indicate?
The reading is kg 85
